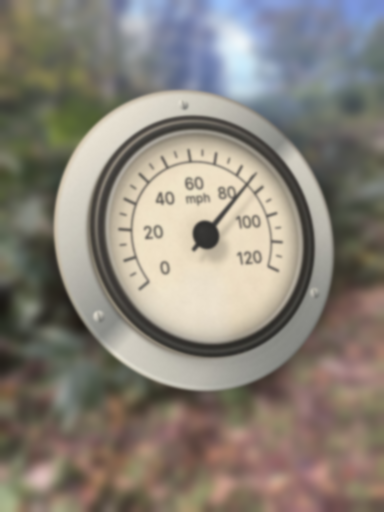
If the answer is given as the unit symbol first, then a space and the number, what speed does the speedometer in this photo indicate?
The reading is mph 85
